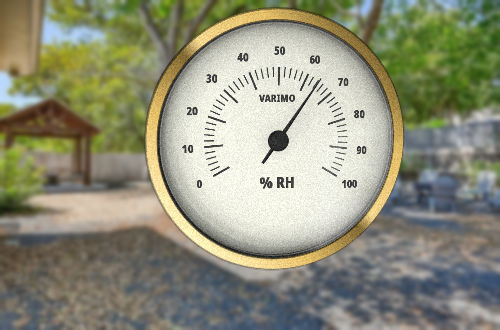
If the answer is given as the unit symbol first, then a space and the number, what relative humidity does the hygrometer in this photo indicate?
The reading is % 64
